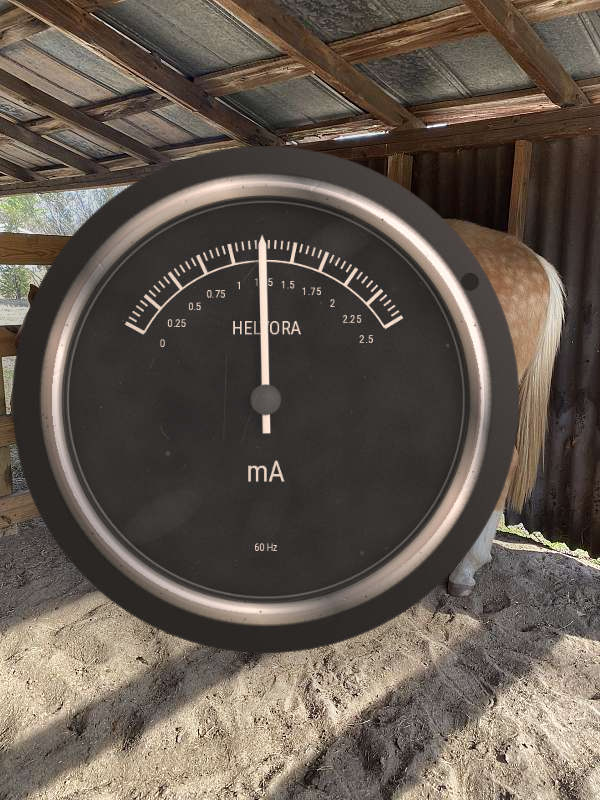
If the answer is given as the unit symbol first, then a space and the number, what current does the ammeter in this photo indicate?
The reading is mA 1.25
